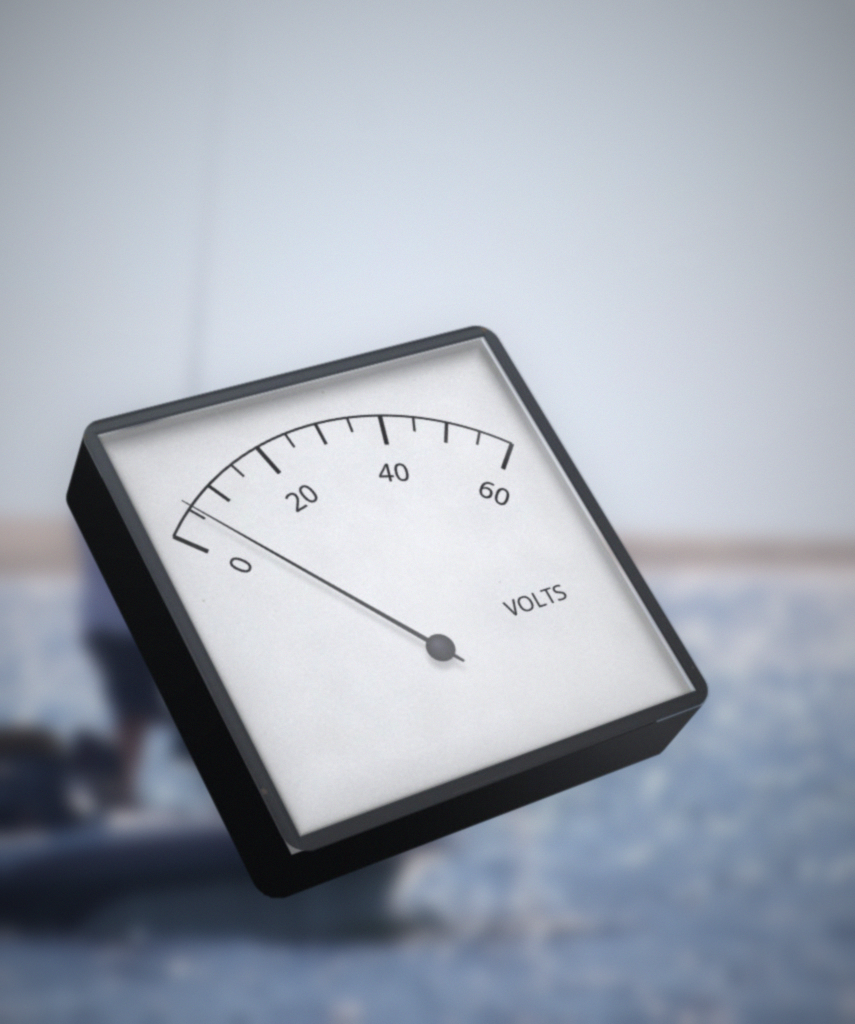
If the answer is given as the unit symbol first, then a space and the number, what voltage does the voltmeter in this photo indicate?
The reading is V 5
